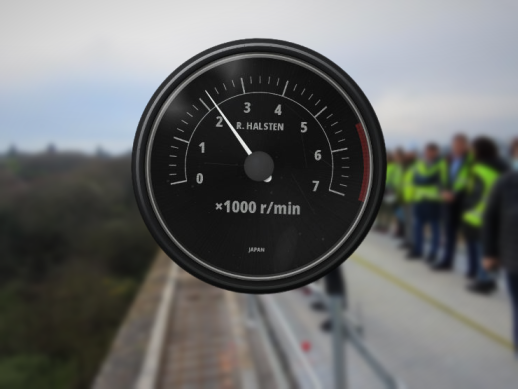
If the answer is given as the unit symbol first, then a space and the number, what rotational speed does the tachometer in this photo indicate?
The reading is rpm 2200
